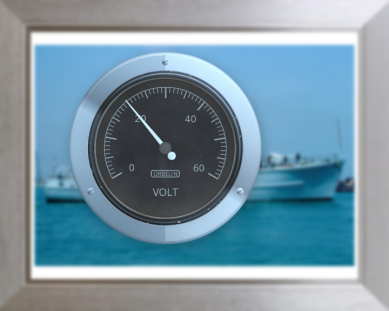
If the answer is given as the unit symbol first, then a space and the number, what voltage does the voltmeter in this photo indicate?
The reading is V 20
